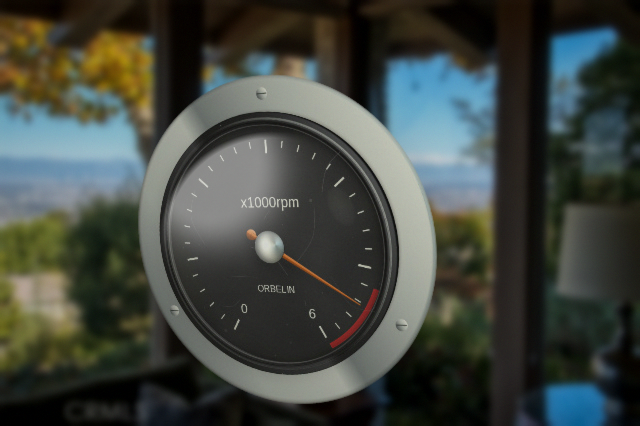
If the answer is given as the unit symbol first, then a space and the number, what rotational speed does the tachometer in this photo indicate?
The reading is rpm 5400
